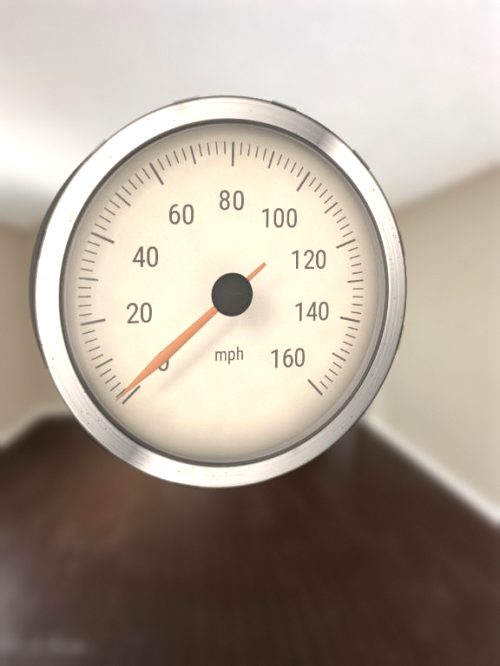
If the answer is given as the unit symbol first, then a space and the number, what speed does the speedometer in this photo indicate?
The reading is mph 2
